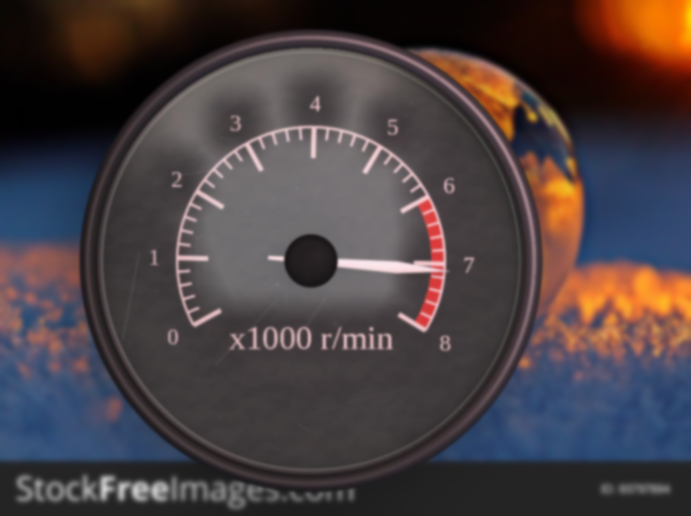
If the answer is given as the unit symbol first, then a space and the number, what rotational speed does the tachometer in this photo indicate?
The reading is rpm 7100
